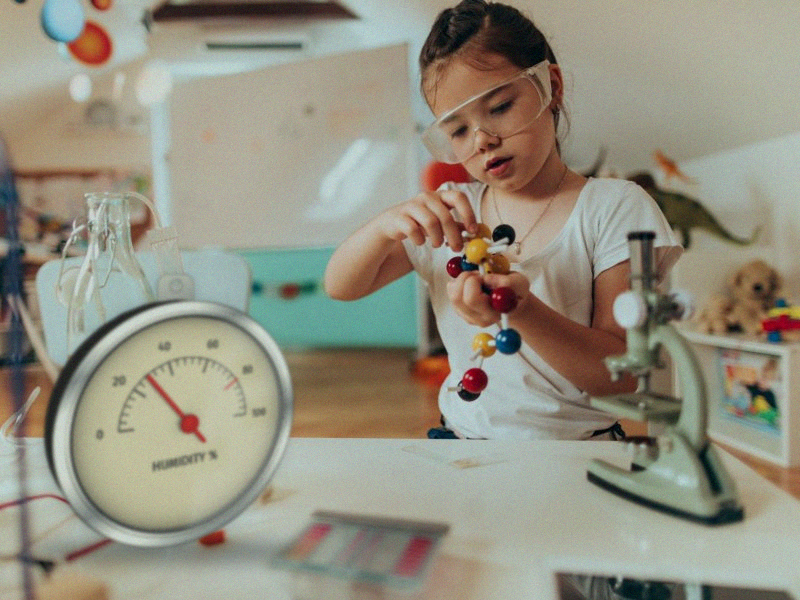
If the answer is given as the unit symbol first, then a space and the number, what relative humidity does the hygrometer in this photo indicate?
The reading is % 28
